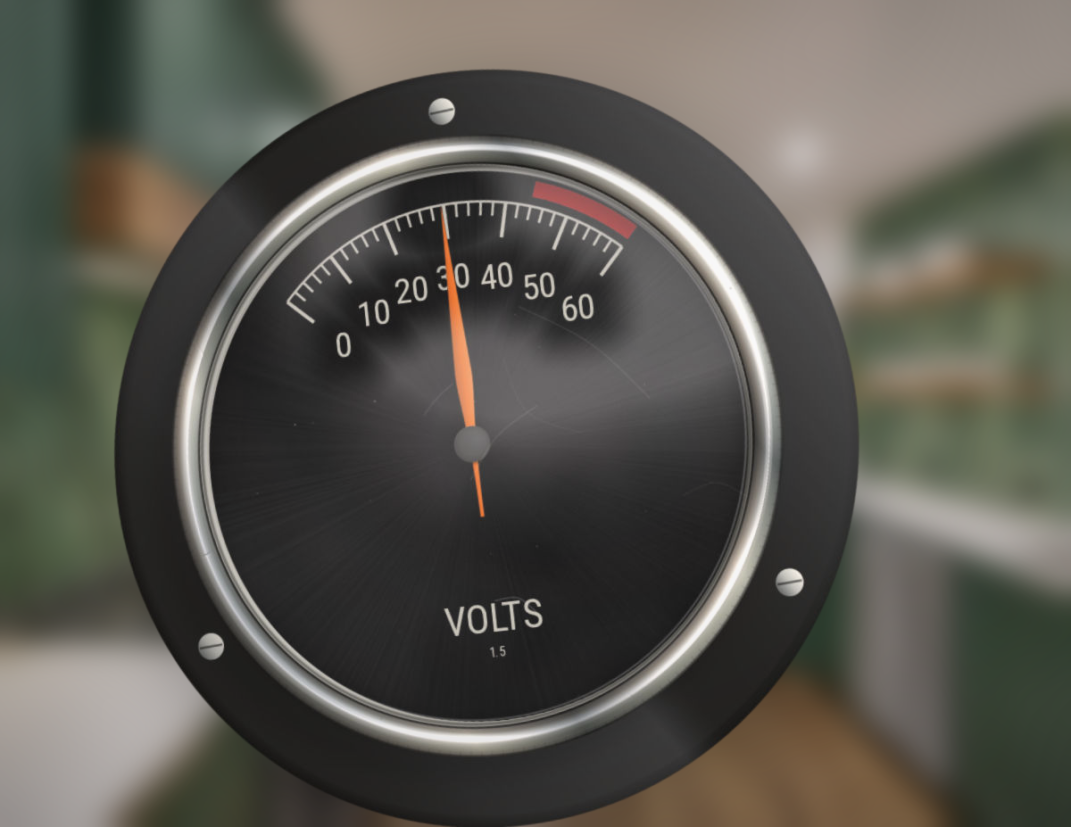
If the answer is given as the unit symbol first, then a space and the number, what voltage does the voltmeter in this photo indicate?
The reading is V 30
